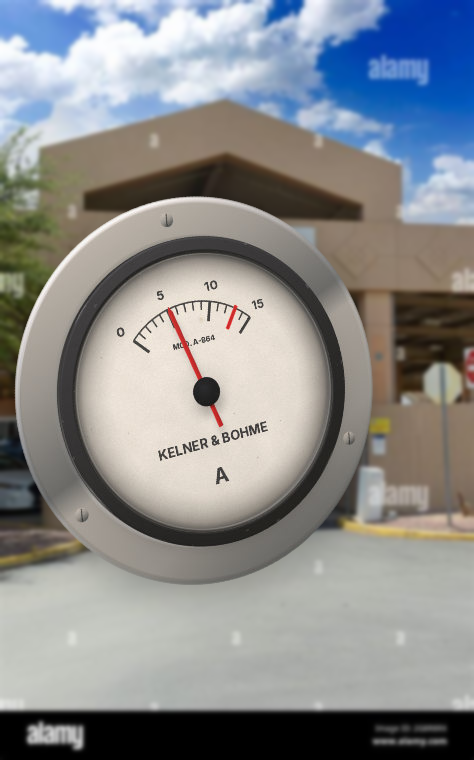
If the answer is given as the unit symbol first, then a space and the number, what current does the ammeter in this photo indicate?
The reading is A 5
